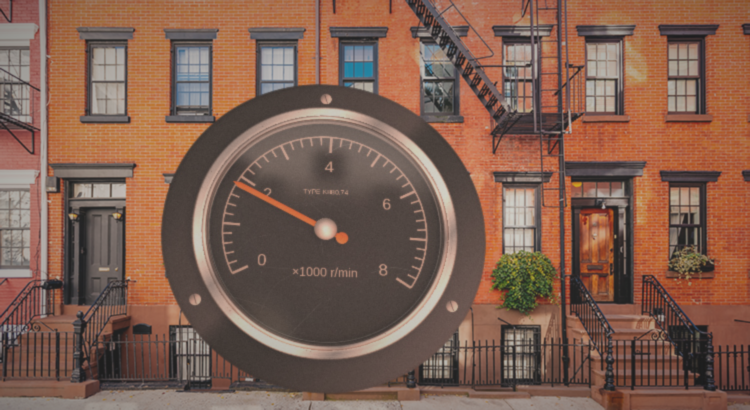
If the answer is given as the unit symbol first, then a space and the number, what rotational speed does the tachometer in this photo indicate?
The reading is rpm 1800
